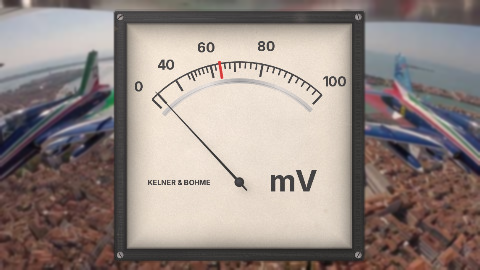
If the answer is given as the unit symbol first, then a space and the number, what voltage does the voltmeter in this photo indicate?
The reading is mV 20
